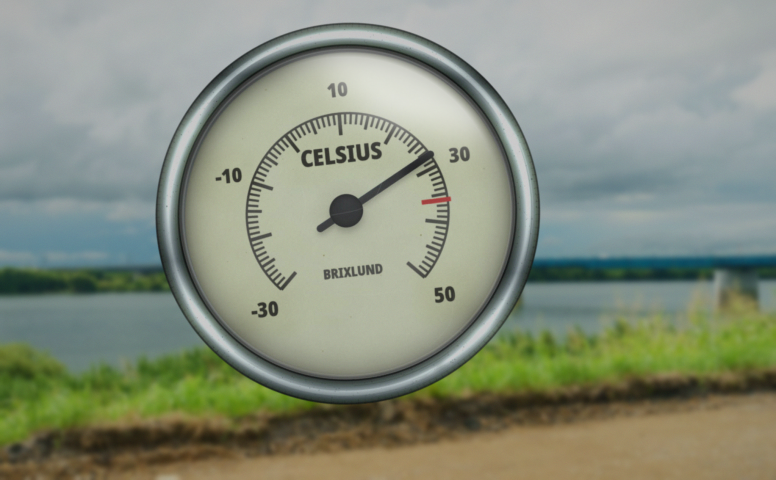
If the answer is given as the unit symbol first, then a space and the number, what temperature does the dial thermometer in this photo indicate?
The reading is °C 28
